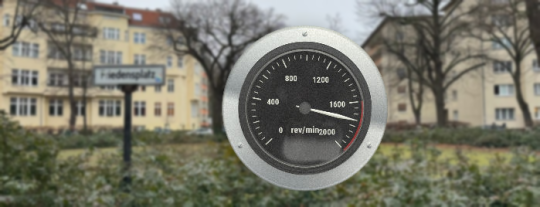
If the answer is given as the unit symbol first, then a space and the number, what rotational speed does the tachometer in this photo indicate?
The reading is rpm 1750
